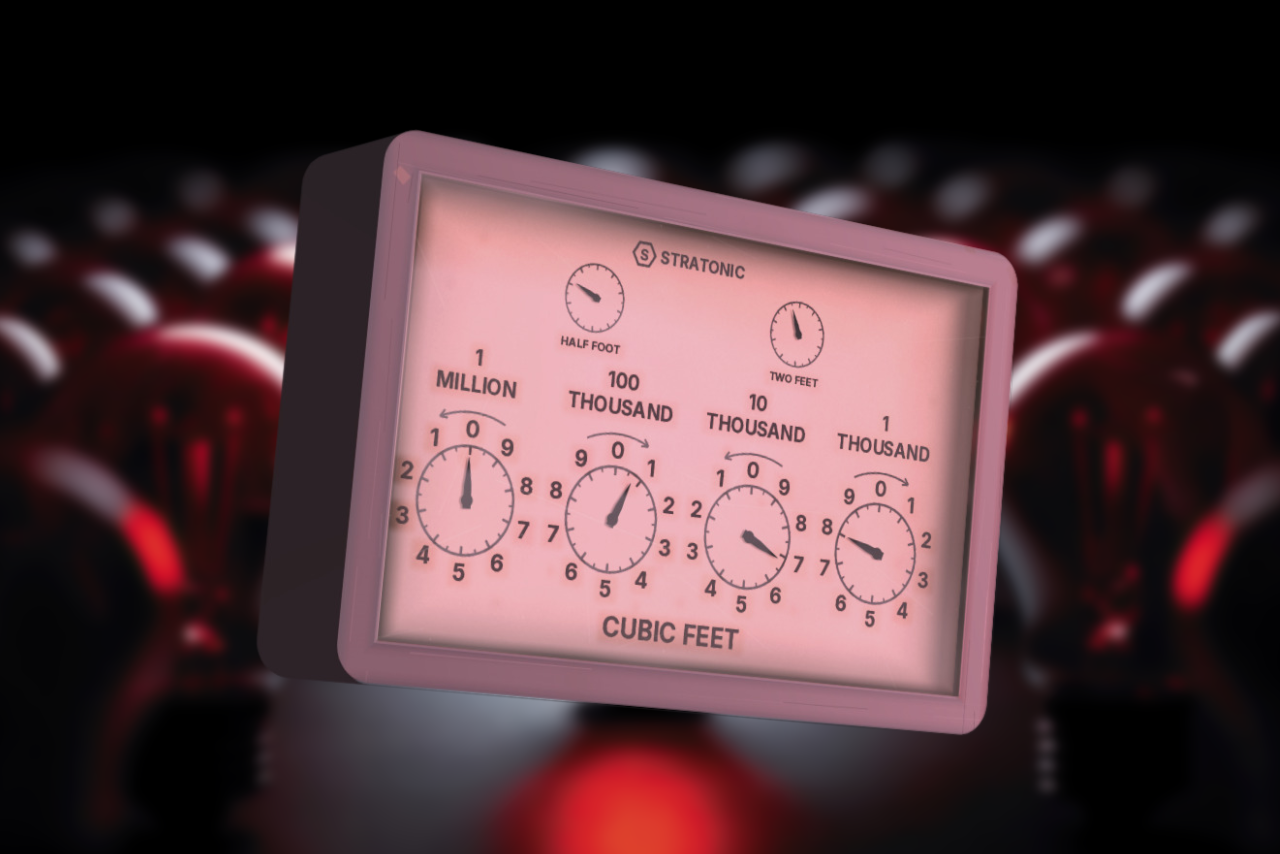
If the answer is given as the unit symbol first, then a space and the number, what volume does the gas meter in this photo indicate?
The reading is ft³ 6800
